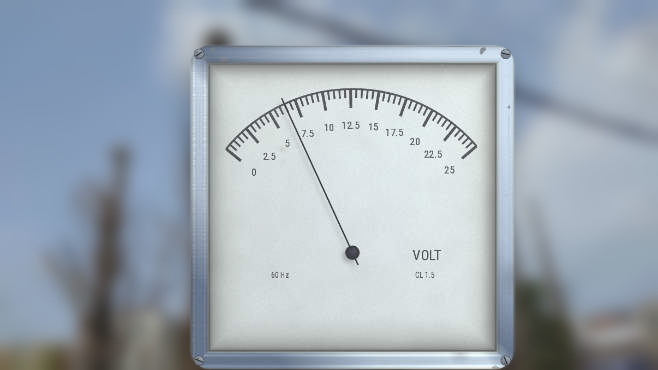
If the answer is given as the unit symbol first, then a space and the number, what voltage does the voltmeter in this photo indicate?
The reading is V 6.5
